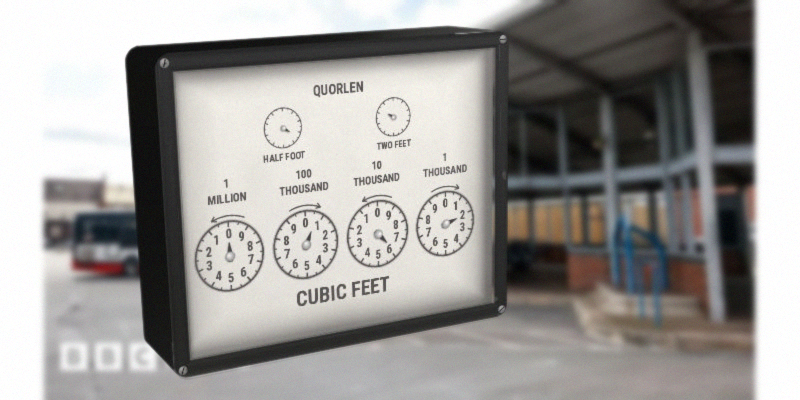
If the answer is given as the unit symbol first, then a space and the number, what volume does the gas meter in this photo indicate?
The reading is ft³ 6200
